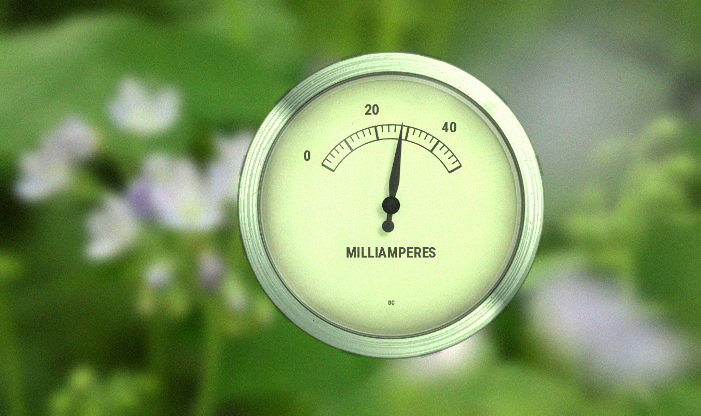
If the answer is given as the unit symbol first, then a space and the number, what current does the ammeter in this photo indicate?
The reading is mA 28
